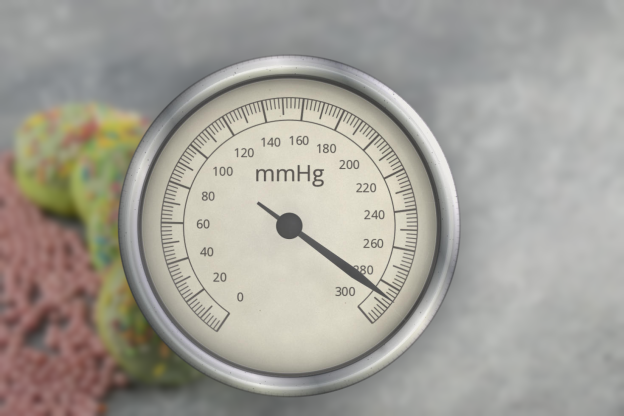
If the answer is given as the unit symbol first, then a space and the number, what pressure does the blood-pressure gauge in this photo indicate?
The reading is mmHg 286
